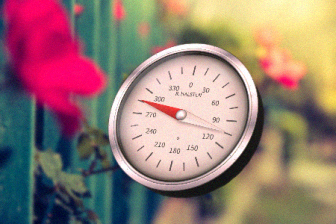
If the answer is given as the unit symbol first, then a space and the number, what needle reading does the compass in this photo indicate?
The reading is ° 285
